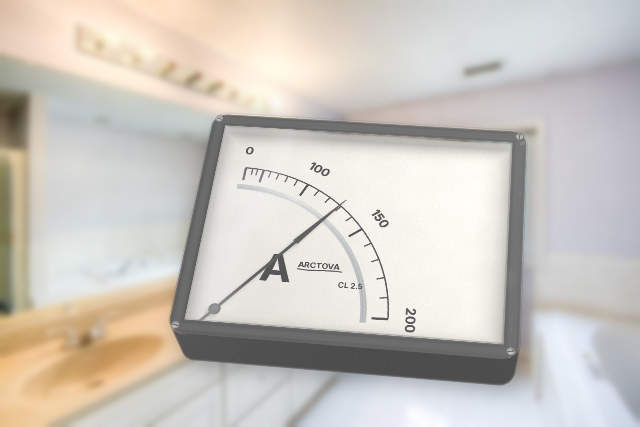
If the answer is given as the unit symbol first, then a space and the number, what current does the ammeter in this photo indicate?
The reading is A 130
